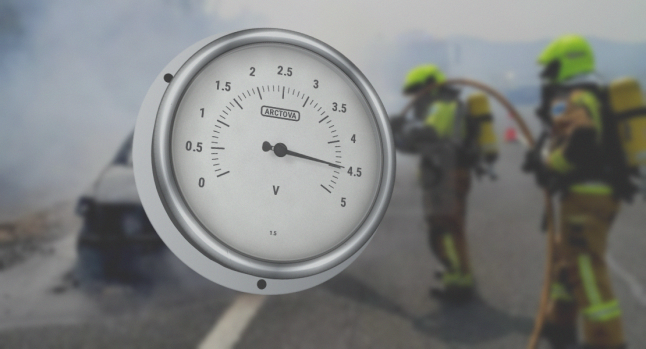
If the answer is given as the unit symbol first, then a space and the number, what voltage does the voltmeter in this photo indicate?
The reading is V 4.5
